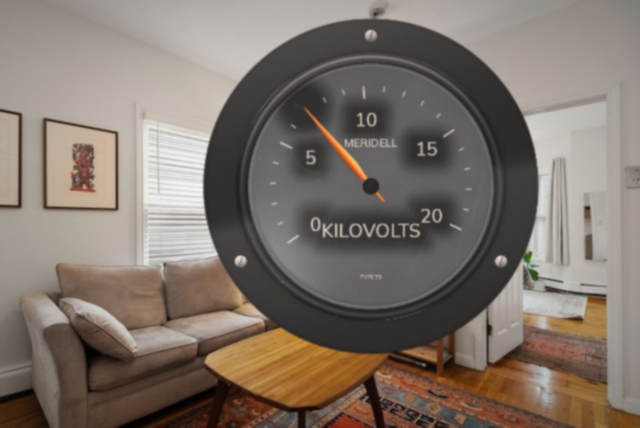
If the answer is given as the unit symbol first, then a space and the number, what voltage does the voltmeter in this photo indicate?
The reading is kV 7
